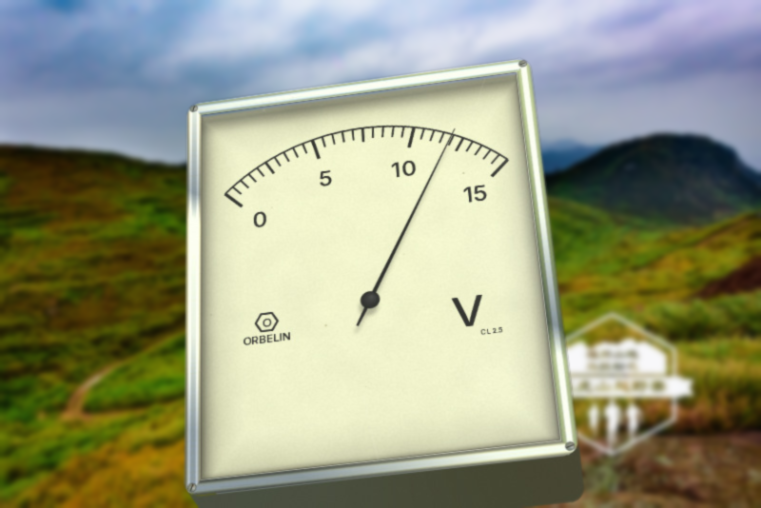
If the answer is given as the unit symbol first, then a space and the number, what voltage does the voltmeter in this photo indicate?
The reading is V 12
